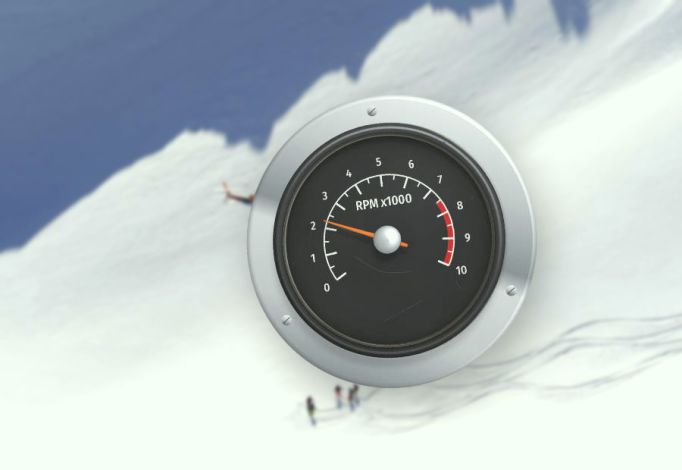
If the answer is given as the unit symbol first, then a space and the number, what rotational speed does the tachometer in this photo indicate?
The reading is rpm 2250
